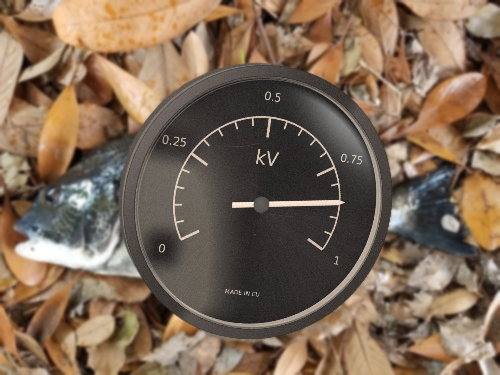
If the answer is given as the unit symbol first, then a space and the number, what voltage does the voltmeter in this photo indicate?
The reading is kV 0.85
